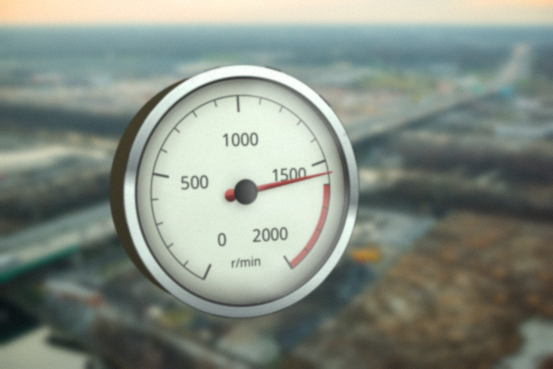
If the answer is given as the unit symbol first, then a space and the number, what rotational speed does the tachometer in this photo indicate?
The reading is rpm 1550
